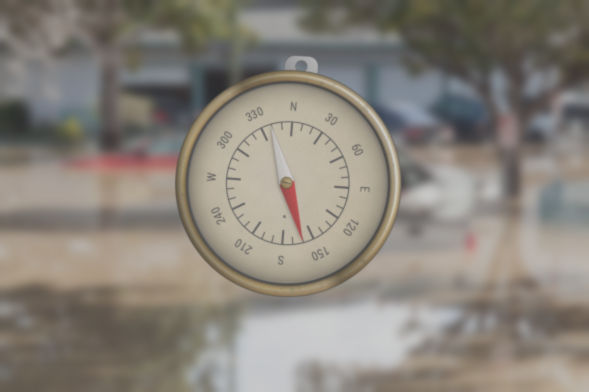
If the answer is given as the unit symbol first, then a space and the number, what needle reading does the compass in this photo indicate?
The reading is ° 160
